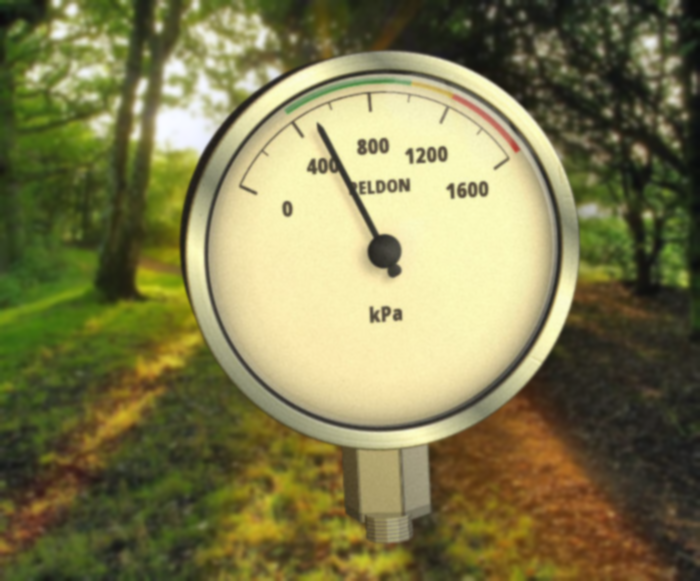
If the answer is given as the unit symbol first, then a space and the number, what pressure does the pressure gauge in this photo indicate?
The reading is kPa 500
